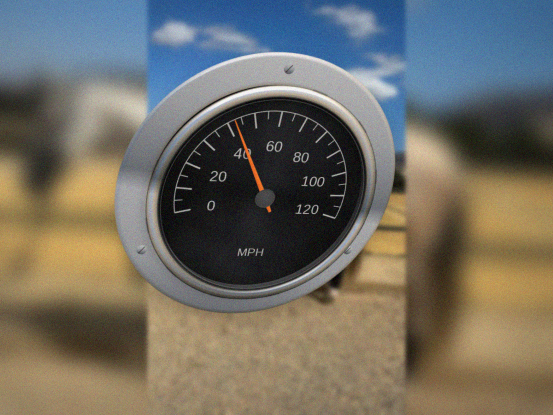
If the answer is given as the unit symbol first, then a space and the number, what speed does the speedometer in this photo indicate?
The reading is mph 42.5
